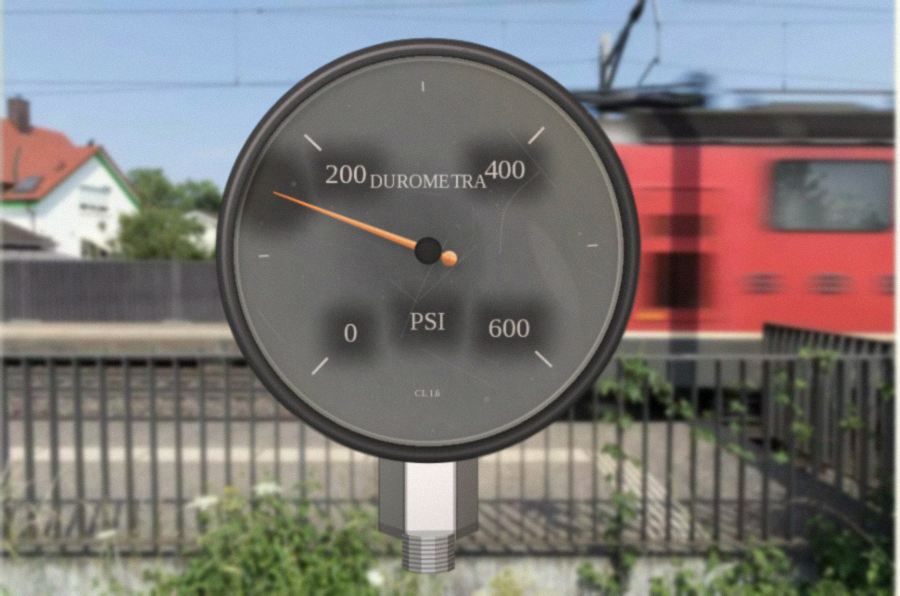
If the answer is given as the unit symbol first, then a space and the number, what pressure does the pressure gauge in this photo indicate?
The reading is psi 150
